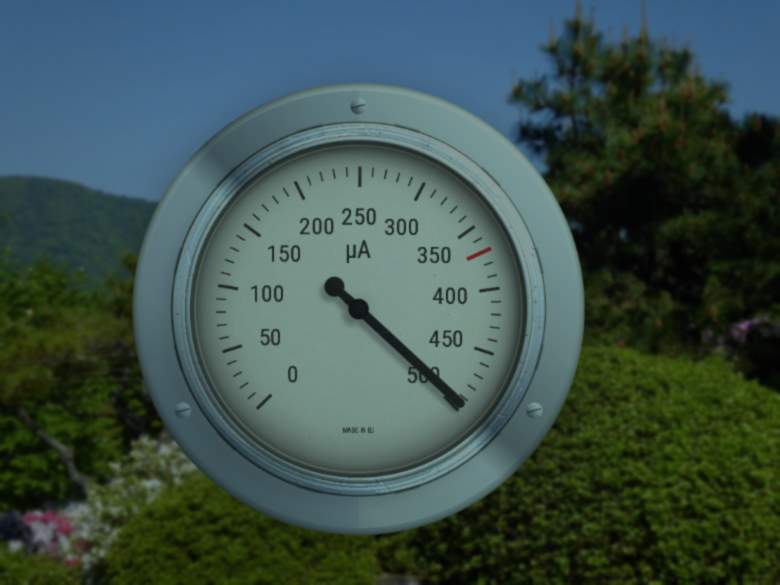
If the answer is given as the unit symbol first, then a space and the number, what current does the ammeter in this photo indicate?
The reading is µA 495
